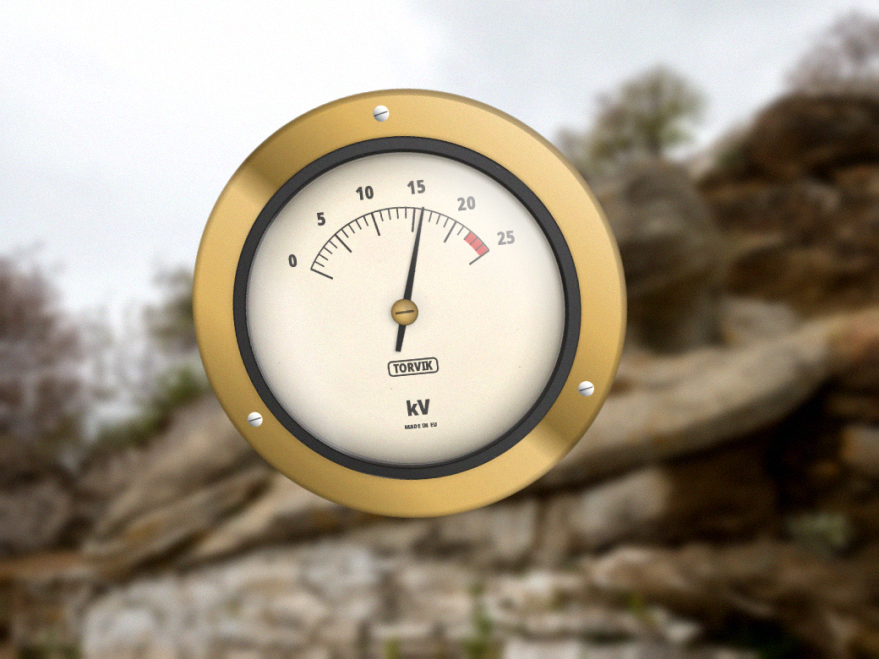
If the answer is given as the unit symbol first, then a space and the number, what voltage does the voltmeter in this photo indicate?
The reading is kV 16
